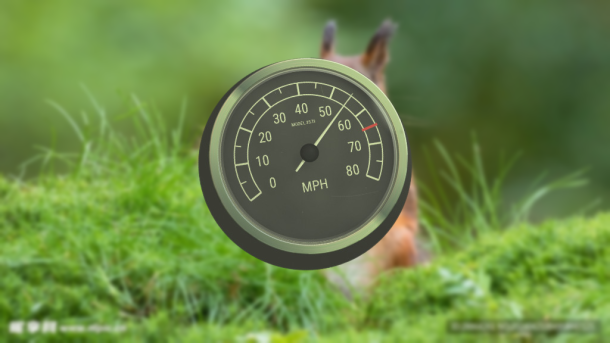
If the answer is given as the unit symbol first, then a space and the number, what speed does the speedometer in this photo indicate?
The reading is mph 55
